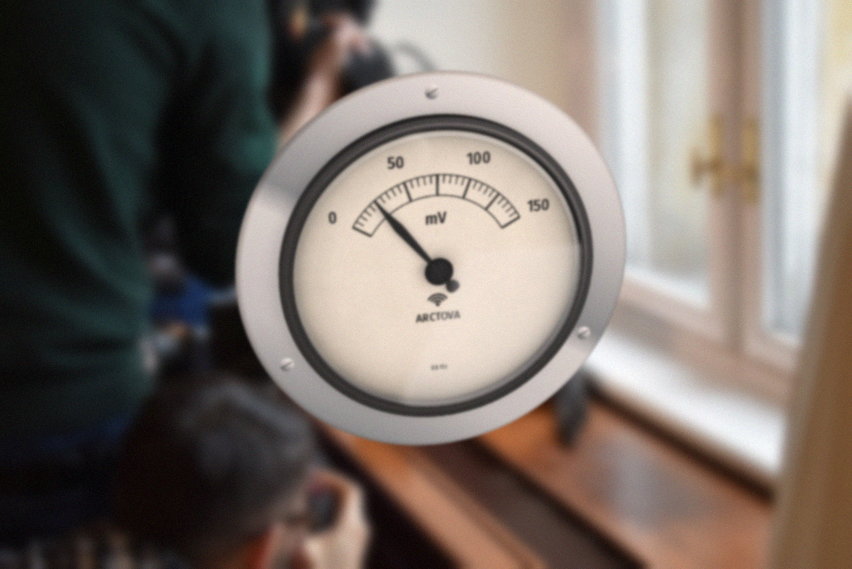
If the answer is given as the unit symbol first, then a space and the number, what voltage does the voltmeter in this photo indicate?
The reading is mV 25
